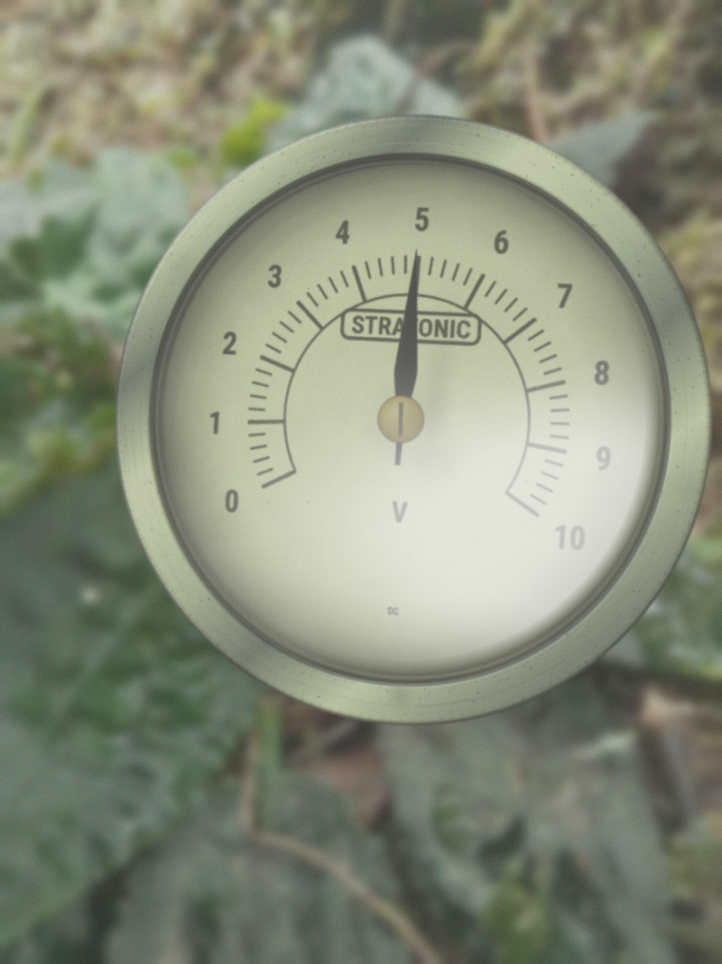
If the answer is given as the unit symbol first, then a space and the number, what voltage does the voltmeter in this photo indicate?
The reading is V 5
